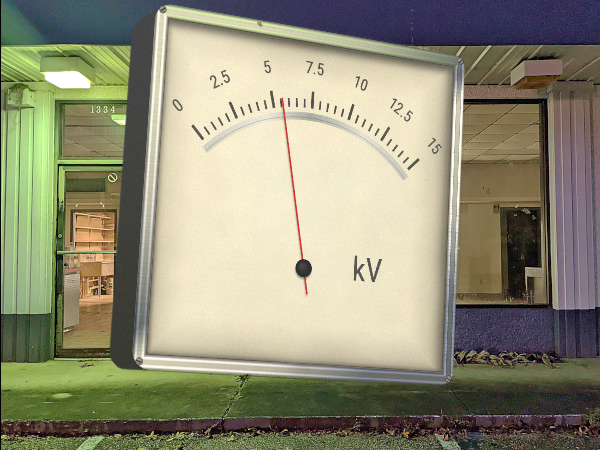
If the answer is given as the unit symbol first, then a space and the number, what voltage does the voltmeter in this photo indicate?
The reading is kV 5.5
